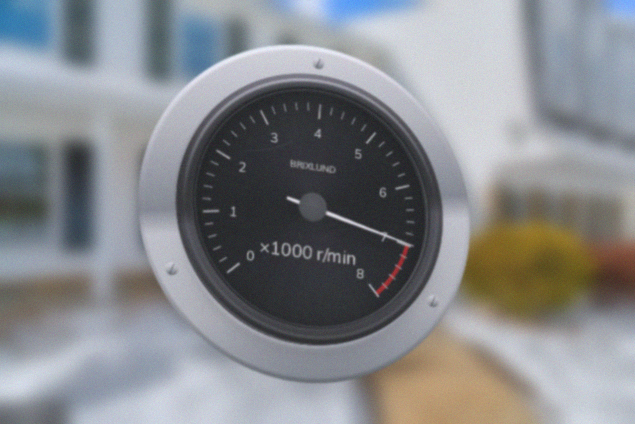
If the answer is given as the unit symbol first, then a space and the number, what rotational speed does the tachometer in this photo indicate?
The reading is rpm 7000
